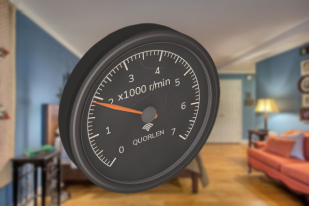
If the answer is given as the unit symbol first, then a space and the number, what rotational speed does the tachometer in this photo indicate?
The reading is rpm 1900
